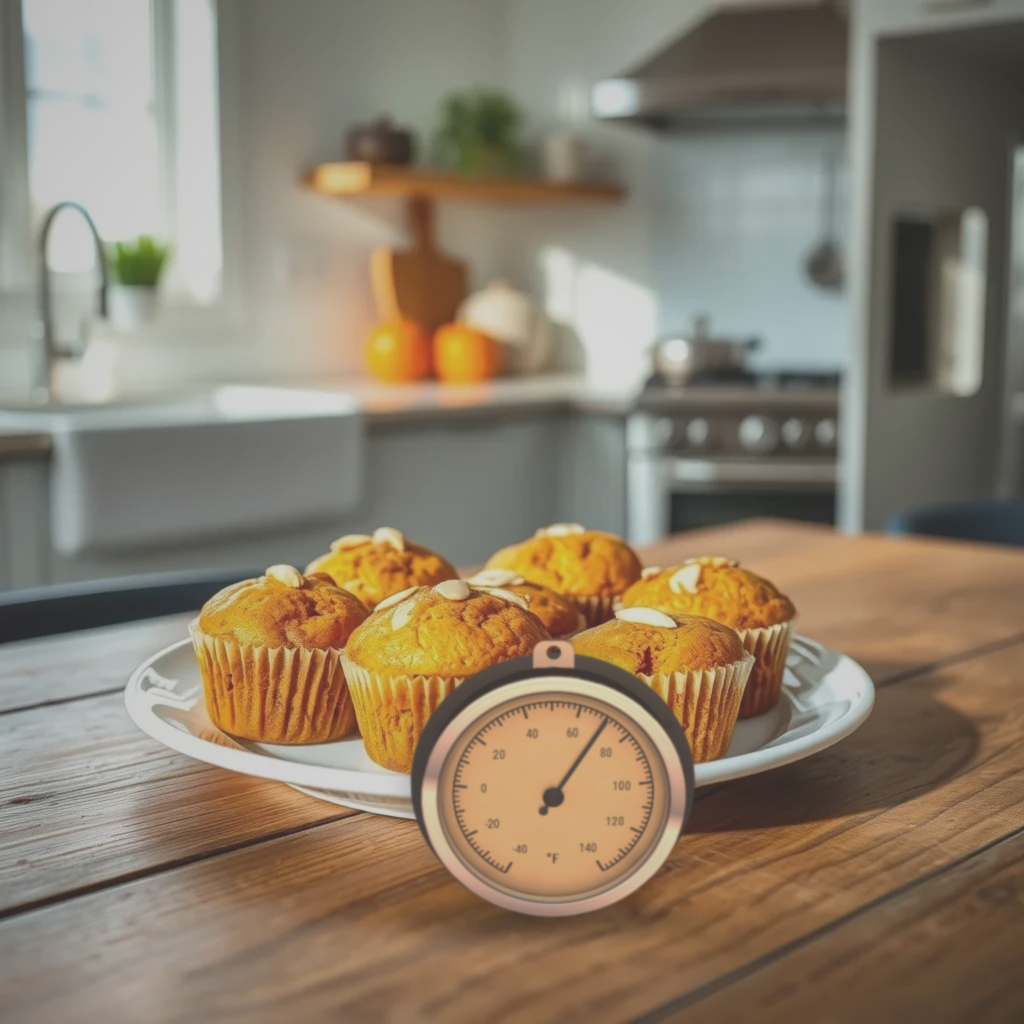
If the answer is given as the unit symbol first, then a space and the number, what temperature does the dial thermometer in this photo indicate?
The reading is °F 70
